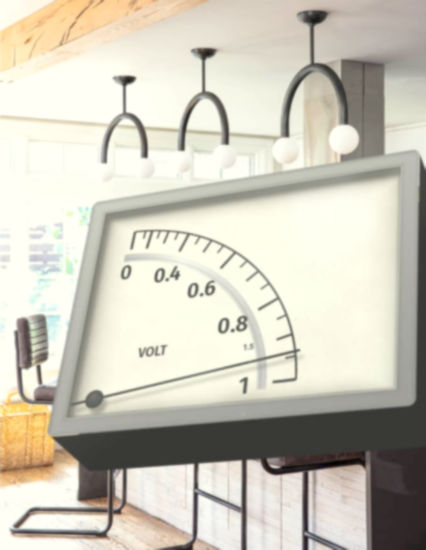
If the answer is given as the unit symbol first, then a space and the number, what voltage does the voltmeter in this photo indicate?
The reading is V 0.95
